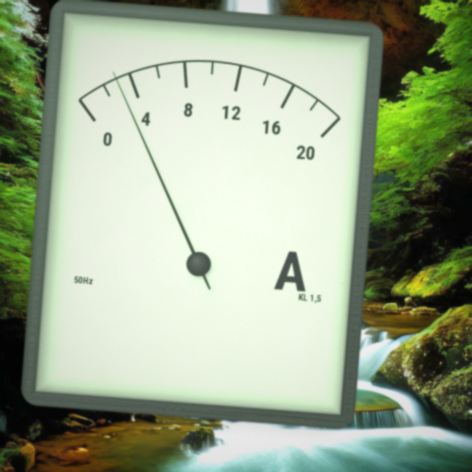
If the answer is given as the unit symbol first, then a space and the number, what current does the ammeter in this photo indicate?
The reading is A 3
